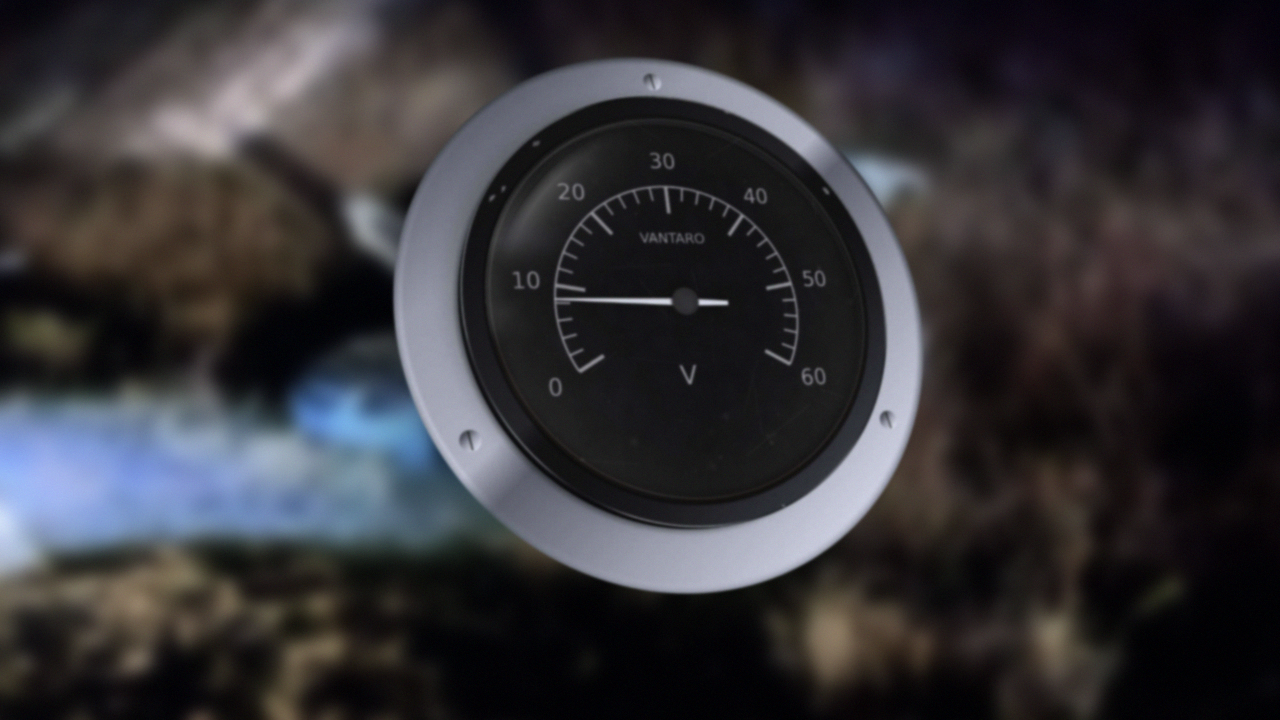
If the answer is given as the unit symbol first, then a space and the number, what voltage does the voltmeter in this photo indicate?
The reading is V 8
